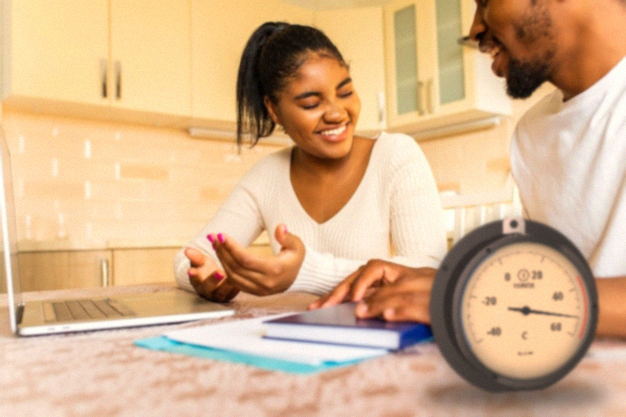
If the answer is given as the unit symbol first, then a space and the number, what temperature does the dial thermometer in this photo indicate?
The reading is °C 52
